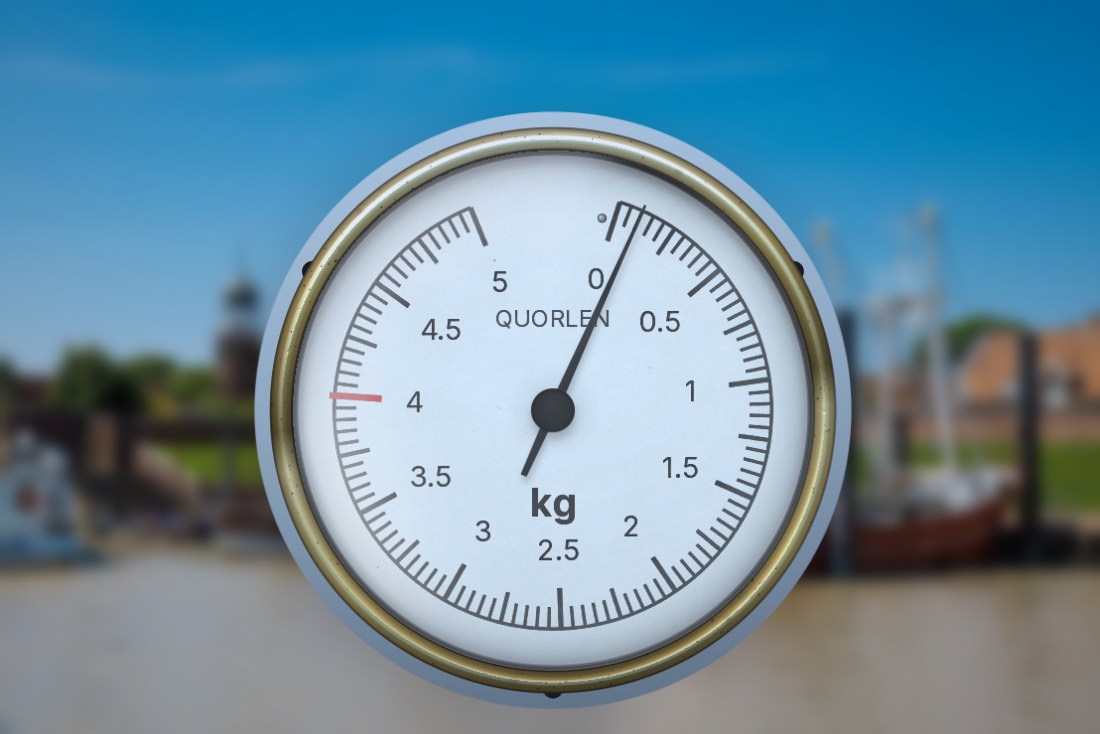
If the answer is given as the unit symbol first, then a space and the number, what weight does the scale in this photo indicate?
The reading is kg 0.1
